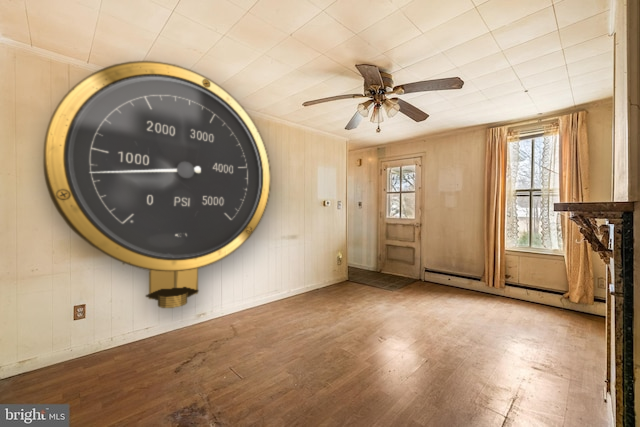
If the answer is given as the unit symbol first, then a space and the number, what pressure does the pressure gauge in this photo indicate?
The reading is psi 700
